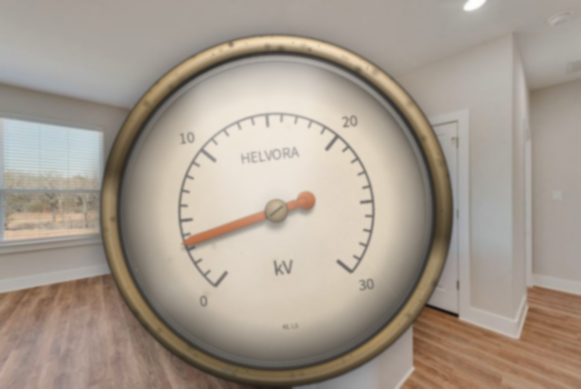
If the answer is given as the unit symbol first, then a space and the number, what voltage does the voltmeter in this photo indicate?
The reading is kV 3.5
